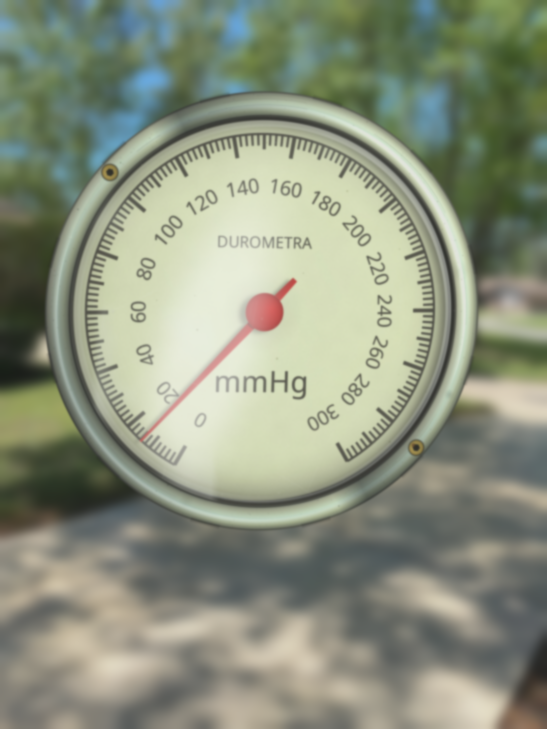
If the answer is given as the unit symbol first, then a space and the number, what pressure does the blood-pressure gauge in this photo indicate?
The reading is mmHg 14
